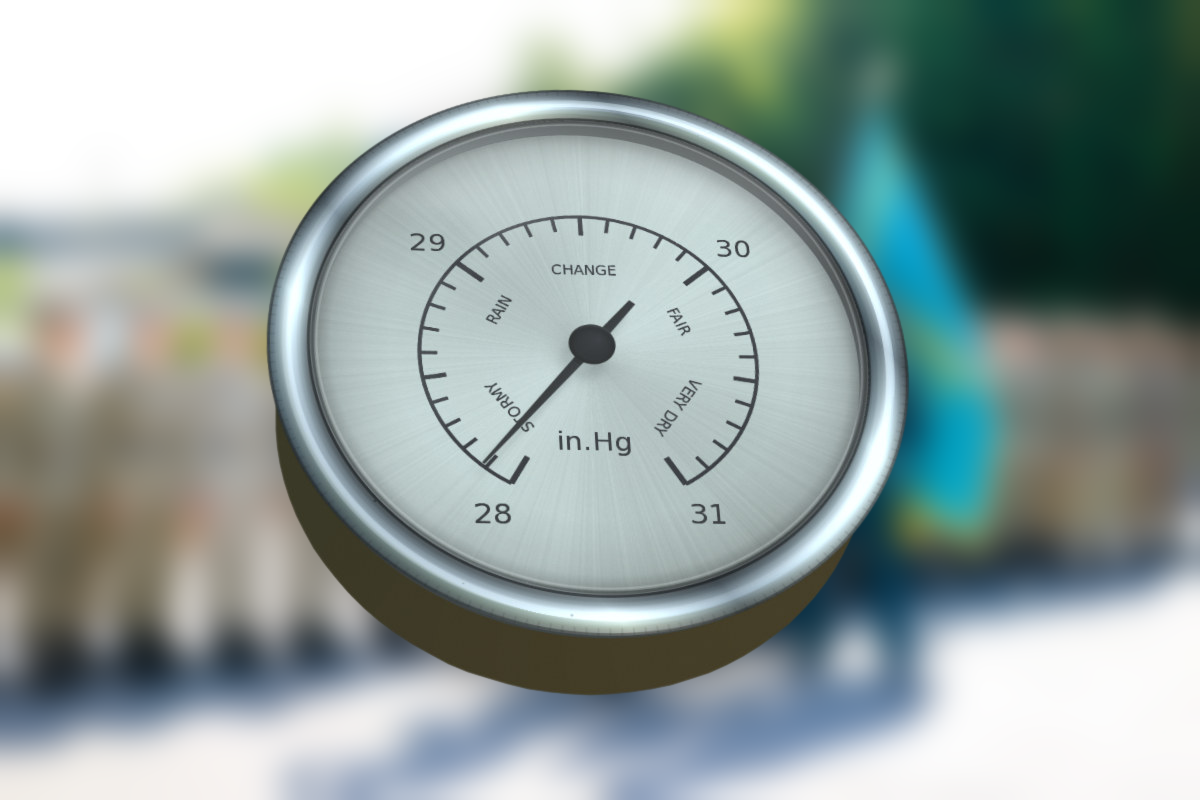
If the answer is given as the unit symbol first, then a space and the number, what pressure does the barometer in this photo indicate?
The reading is inHg 28.1
